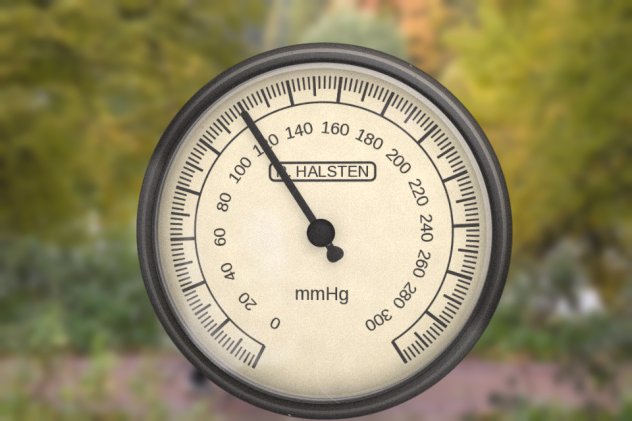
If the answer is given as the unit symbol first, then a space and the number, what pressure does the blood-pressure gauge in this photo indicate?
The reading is mmHg 120
